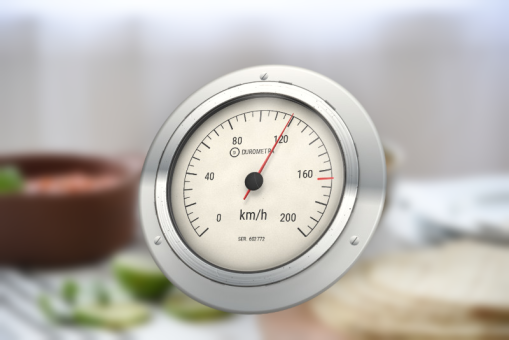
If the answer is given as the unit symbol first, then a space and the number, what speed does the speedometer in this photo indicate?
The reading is km/h 120
